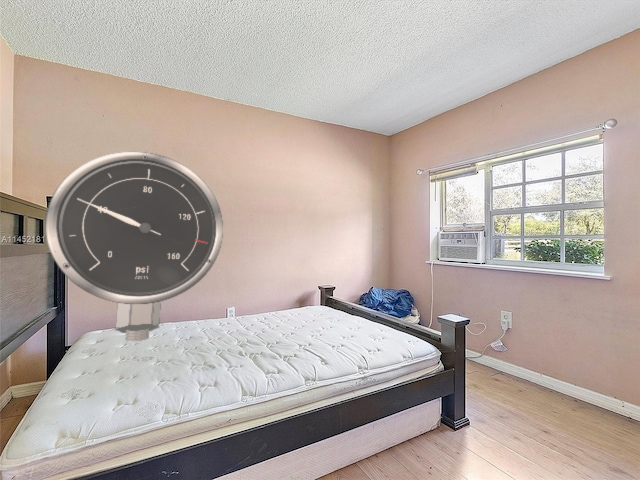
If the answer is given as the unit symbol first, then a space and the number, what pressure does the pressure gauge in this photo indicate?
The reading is psi 40
